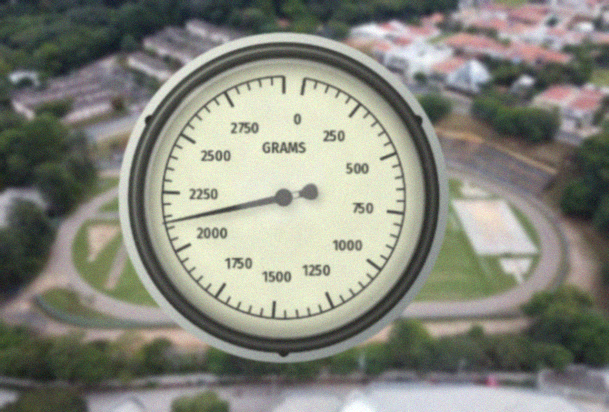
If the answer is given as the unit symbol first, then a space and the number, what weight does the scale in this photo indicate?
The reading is g 2125
